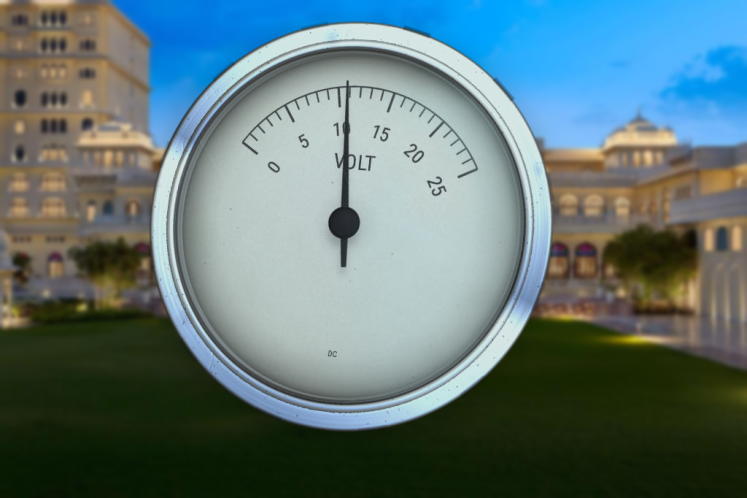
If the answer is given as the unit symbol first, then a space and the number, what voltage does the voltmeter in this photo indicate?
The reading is V 11
